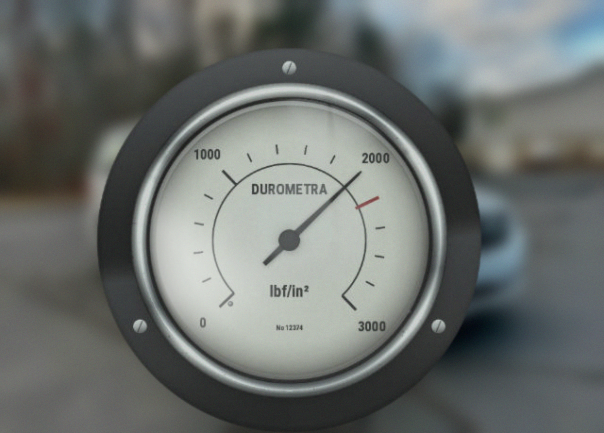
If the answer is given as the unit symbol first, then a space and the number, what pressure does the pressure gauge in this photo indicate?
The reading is psi 2000
